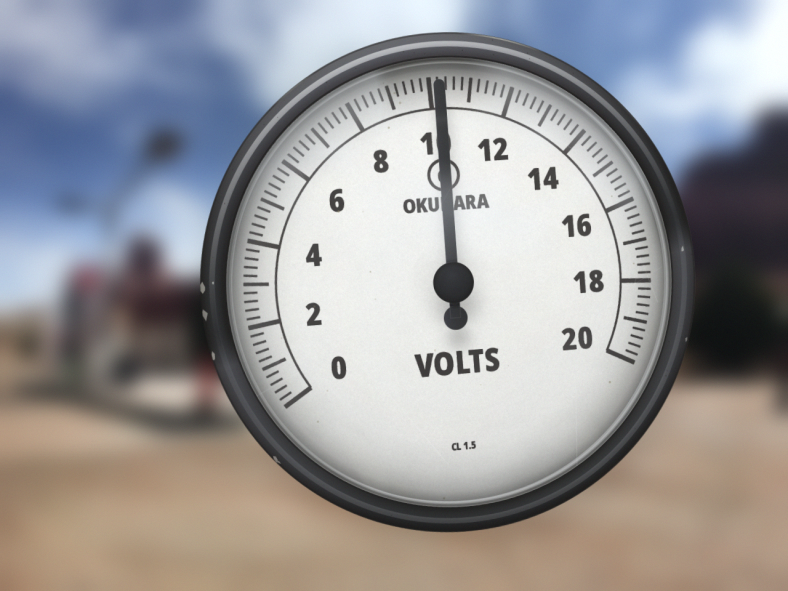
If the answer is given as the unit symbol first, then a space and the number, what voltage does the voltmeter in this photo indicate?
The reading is V 10.2
